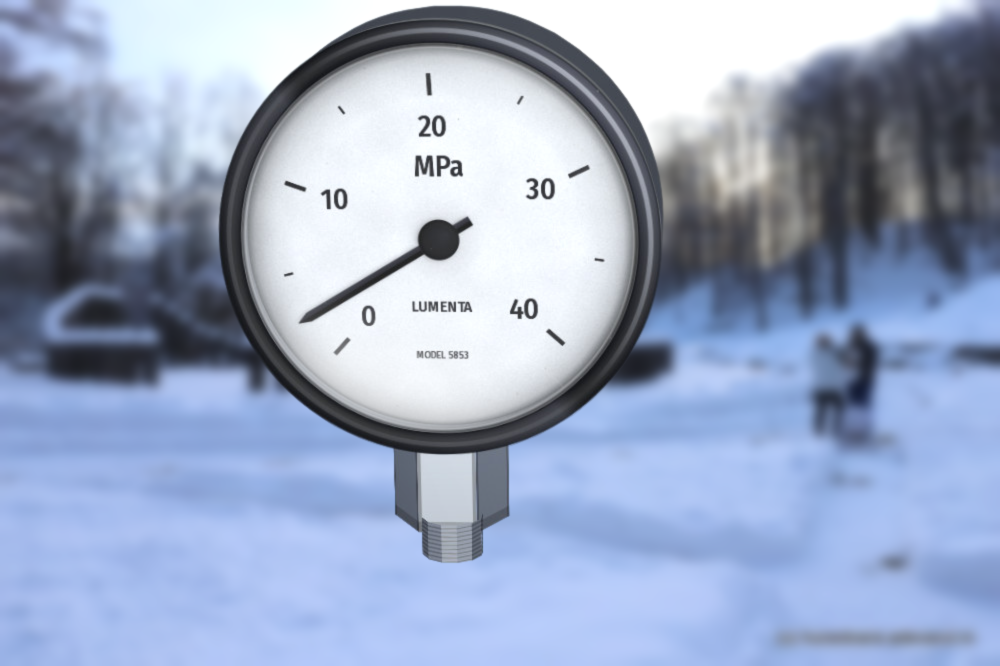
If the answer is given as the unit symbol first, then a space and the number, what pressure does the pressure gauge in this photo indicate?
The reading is MPa 2.5
